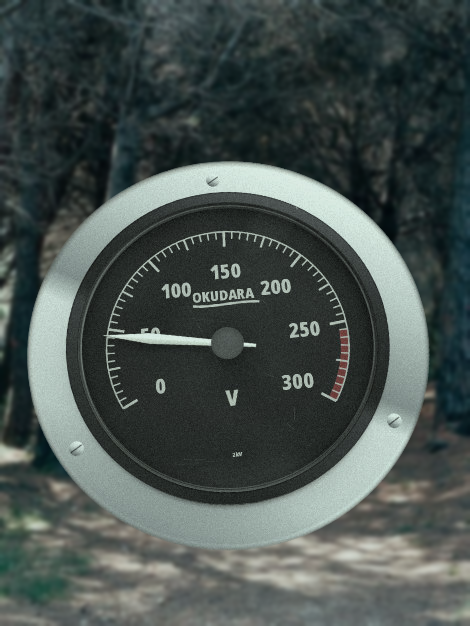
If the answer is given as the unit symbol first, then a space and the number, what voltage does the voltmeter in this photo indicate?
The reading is V 45
